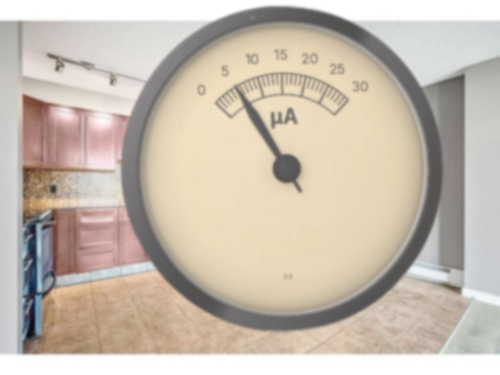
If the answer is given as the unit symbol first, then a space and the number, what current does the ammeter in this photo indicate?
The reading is µA 5
